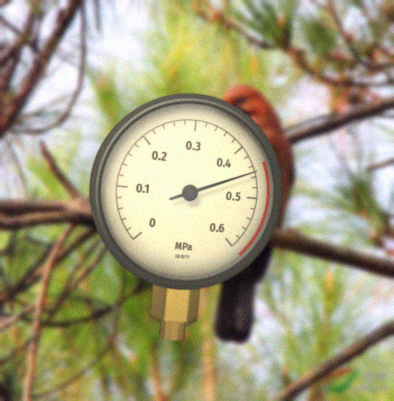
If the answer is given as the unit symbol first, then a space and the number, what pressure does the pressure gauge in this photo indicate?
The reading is MPa 0.45
